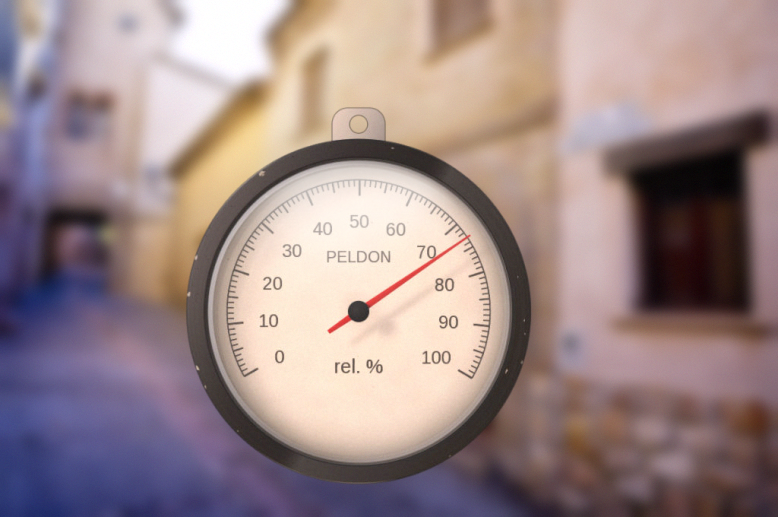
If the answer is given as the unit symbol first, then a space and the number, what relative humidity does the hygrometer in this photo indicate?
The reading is % 73
